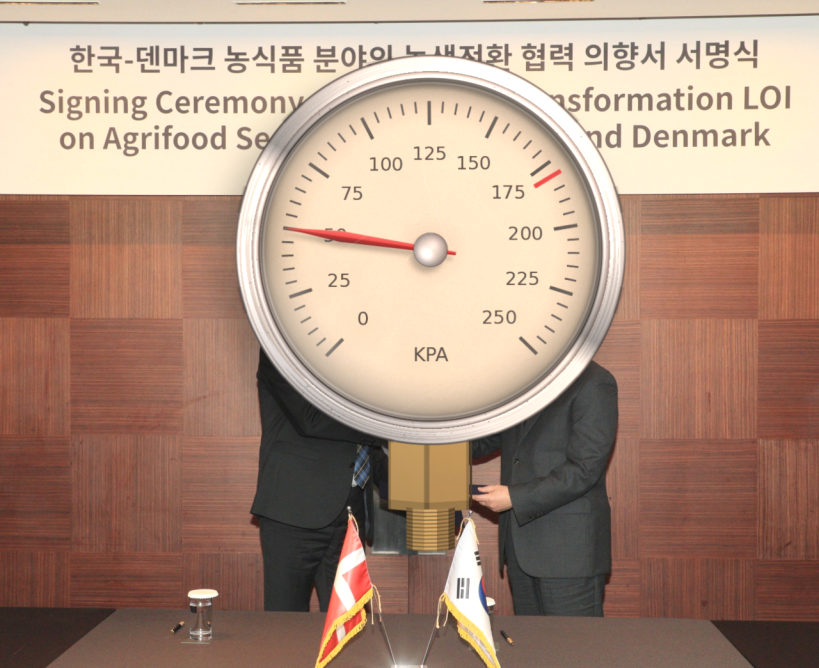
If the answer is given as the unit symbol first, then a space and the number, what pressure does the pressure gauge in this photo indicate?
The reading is kPa 50
